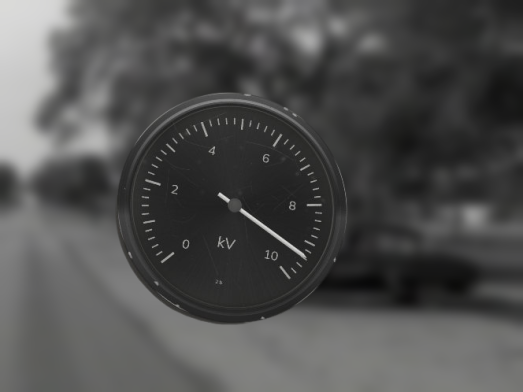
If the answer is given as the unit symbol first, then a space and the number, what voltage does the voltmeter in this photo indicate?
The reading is kV 9.4
